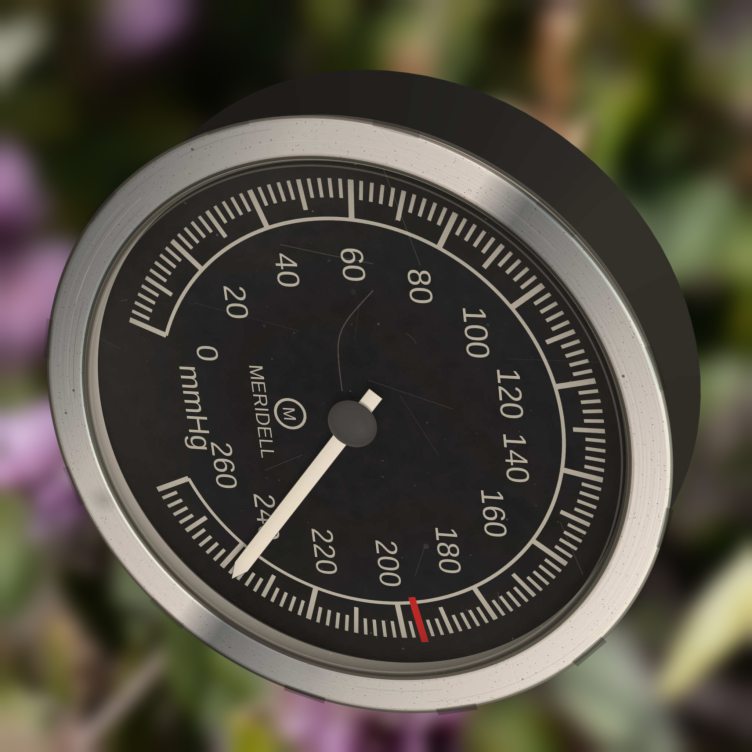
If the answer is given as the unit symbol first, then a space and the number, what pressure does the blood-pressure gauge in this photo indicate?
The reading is mmHg 237
